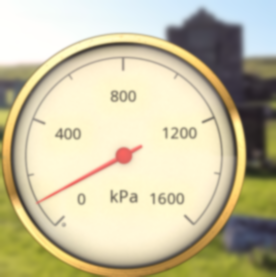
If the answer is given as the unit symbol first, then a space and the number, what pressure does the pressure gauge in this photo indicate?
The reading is kPa 100
